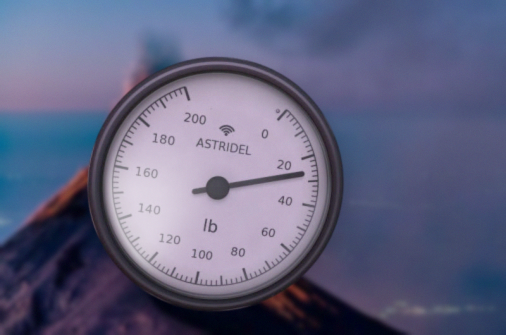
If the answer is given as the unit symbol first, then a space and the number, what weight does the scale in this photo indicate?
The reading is lb 26
